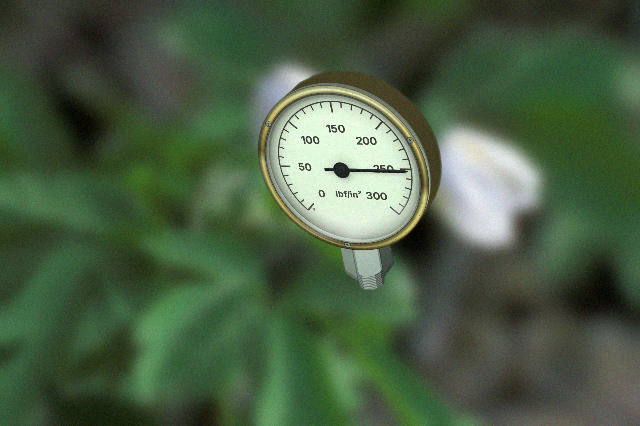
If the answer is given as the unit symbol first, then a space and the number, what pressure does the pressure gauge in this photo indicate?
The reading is psi 250
